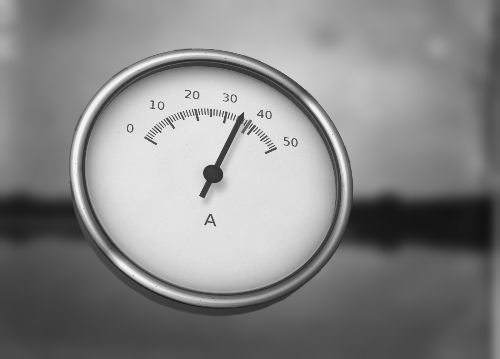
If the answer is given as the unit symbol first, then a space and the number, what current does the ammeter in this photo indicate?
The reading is A 35
